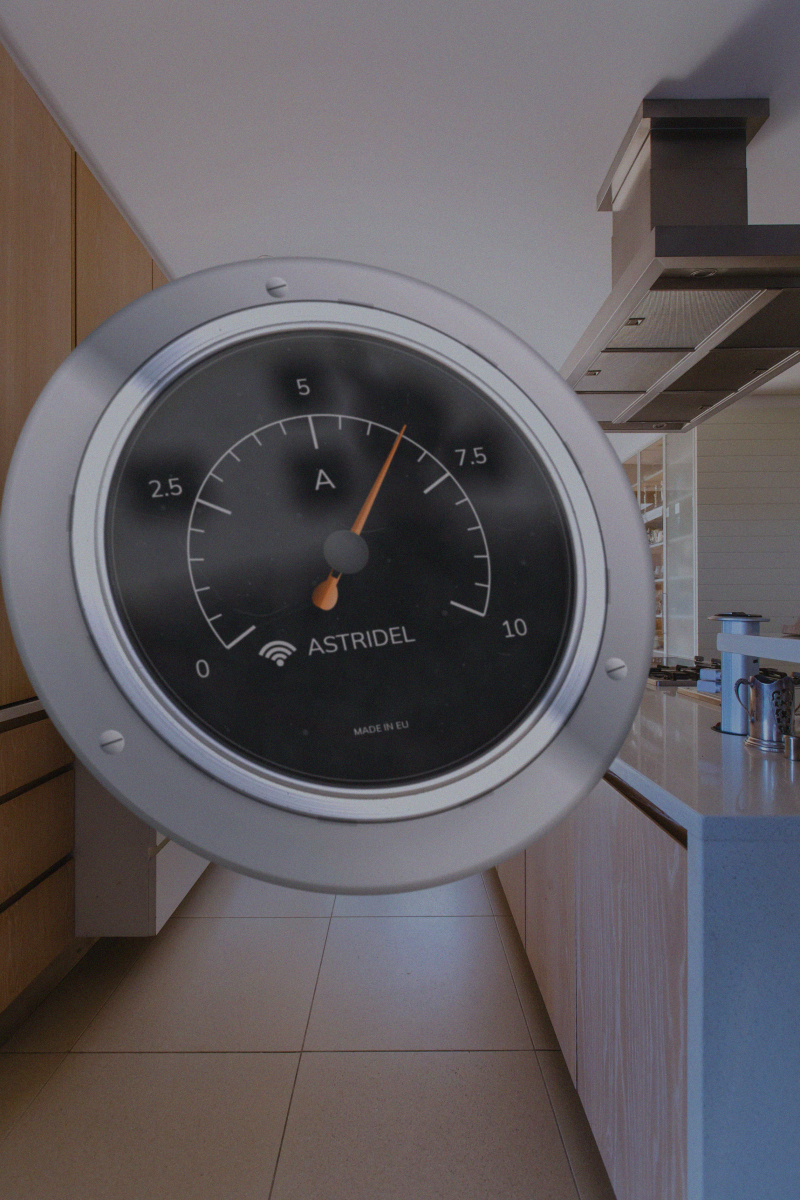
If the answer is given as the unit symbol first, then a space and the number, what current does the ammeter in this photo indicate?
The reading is A 6.5
